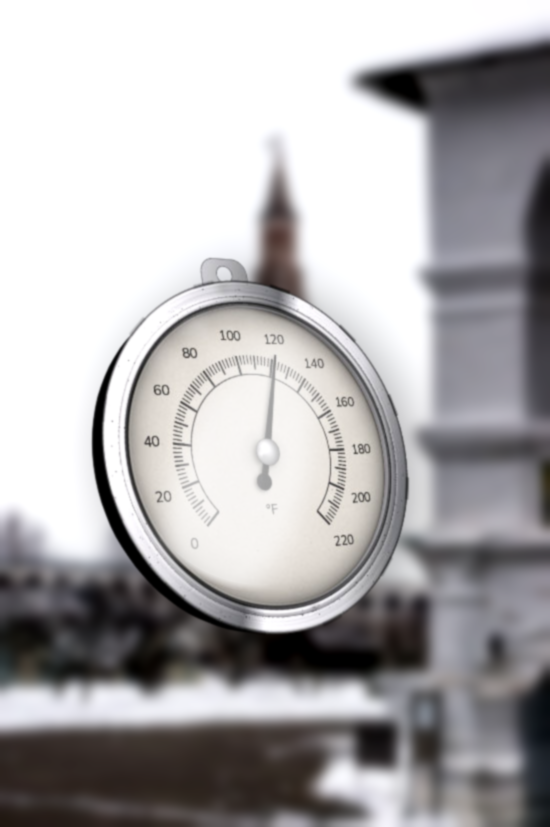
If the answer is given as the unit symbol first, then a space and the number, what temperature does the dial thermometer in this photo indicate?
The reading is °F 120
